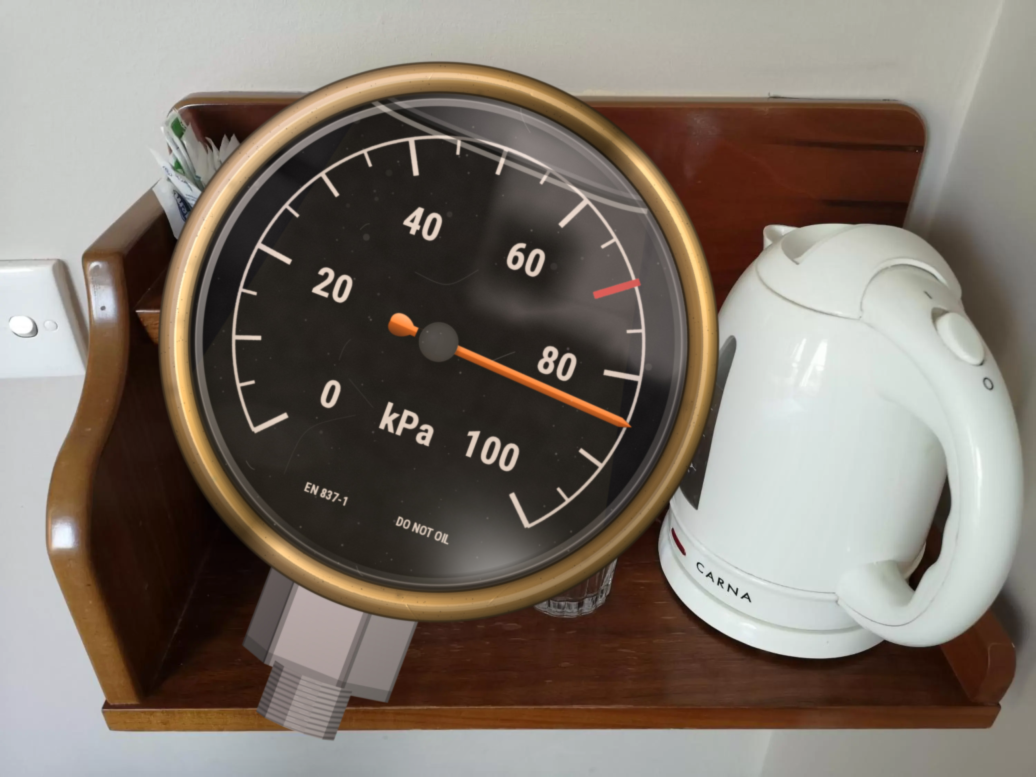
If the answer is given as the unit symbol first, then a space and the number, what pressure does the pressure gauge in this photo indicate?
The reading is kPa 85
